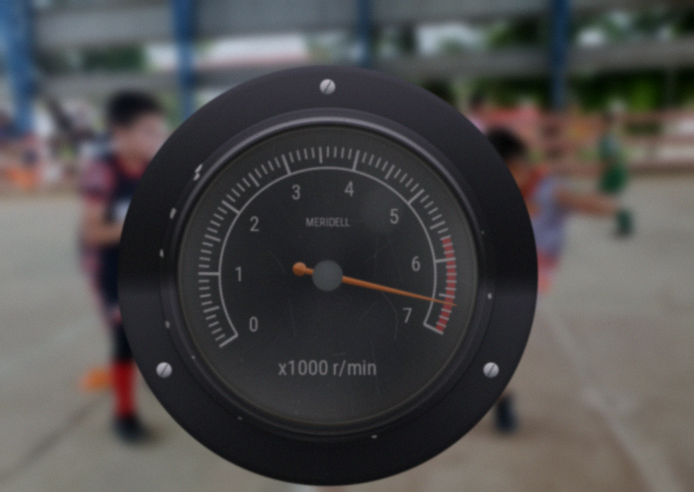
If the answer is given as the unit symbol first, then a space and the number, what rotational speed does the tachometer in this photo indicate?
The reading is rpm 6600
